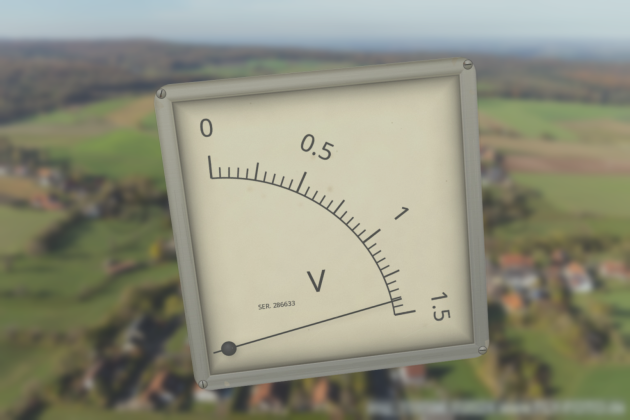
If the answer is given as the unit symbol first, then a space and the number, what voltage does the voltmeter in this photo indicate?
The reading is V 1.4
